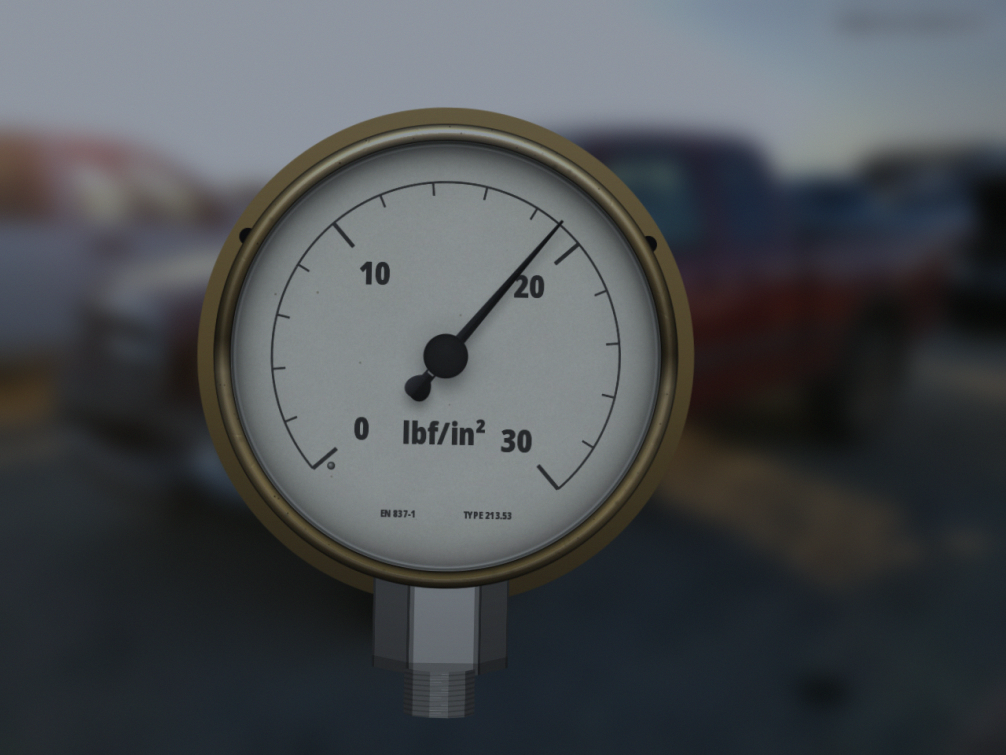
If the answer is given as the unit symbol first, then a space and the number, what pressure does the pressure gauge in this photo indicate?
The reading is psi 19
